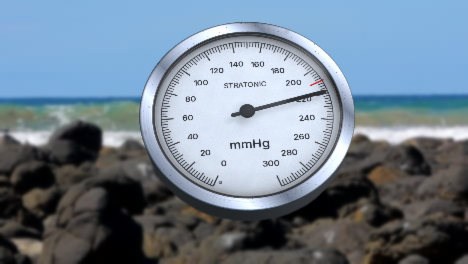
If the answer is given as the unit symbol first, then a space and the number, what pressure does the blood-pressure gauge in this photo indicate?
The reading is mmHg 220
